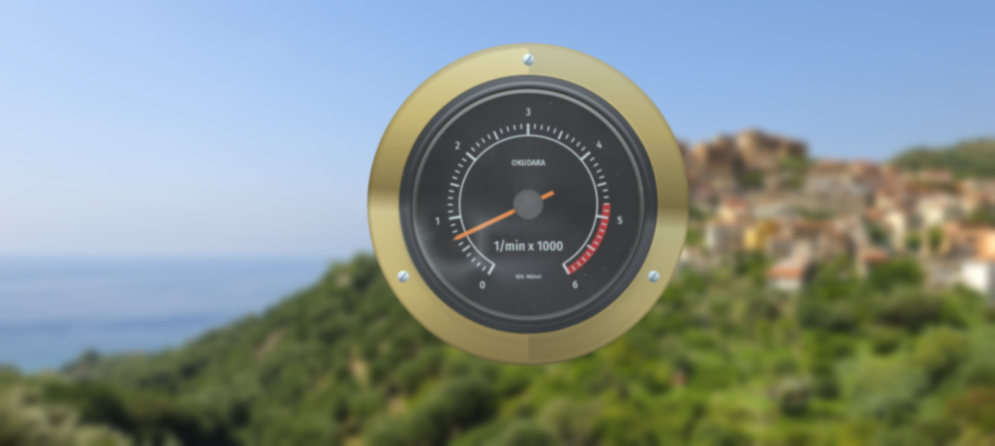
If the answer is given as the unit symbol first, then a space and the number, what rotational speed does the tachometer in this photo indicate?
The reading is rpm 700
